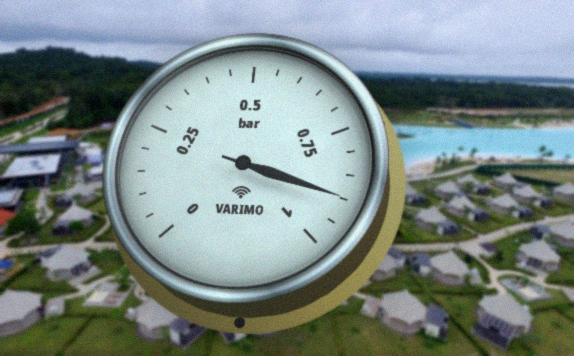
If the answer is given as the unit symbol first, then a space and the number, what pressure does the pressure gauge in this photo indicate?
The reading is bar 0.9
